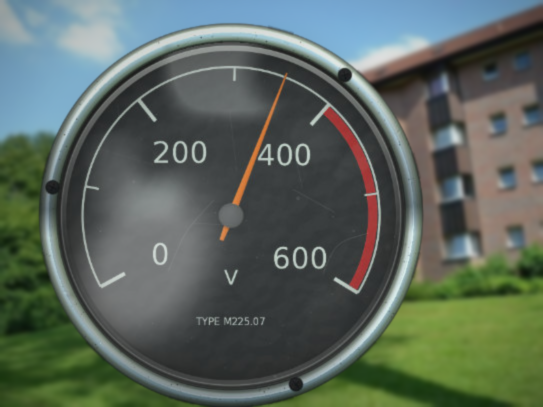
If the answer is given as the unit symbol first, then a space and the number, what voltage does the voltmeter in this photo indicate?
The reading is V 350
